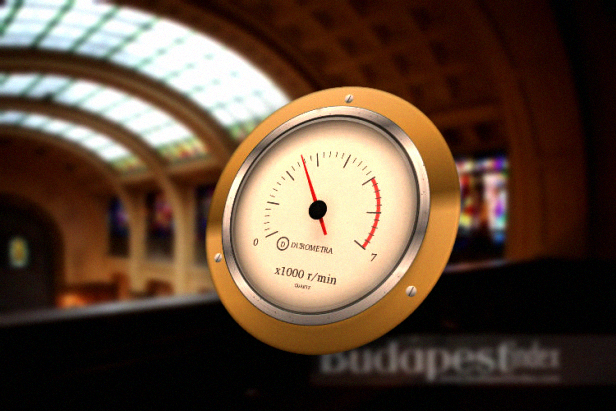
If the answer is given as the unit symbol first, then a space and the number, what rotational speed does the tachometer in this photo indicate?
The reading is rpm 2600
